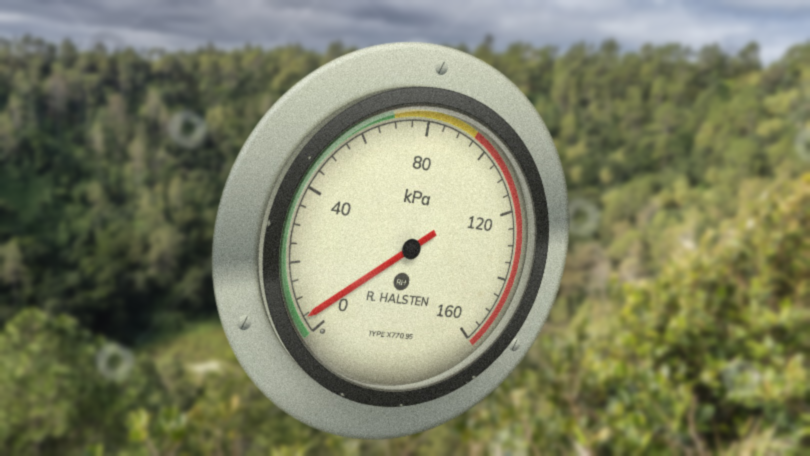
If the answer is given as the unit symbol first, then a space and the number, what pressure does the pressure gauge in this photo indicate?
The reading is kPa 5
